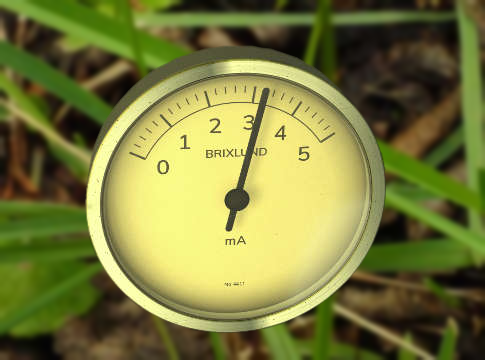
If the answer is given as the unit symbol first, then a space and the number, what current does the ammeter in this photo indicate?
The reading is mA 3.2
